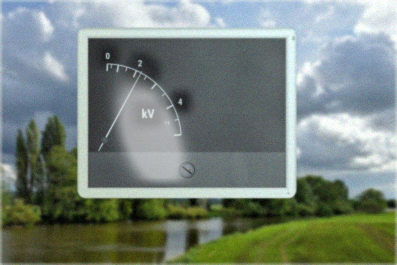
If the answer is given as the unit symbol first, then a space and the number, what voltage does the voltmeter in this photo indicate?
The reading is kV 2.25
